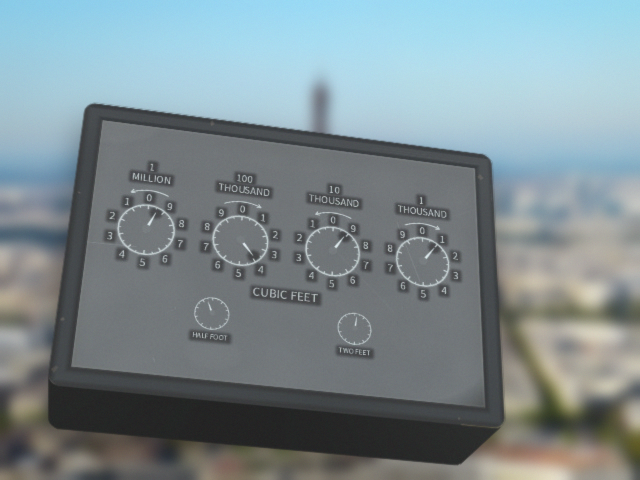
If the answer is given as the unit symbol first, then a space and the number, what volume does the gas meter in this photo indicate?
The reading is ft³ 939100
